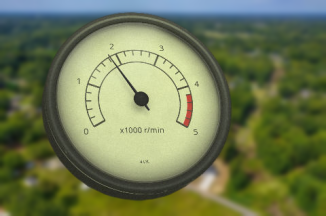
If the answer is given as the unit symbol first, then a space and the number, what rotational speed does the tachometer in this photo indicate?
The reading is rpm 1800
